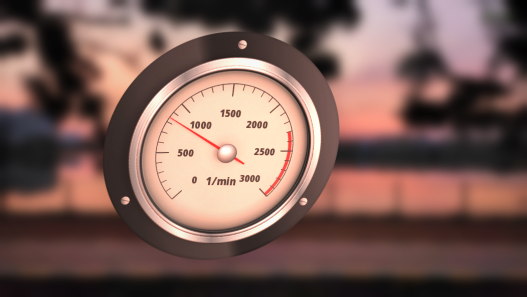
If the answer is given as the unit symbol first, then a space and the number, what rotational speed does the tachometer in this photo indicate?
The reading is rpm 850
